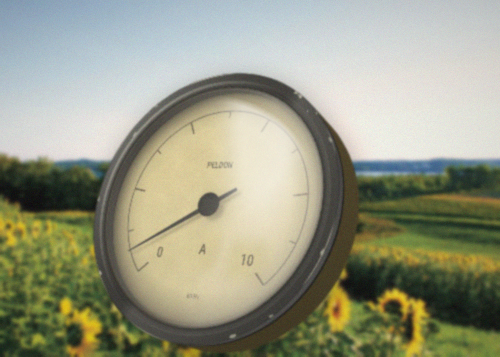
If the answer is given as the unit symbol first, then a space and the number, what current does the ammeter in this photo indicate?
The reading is A 0.5
